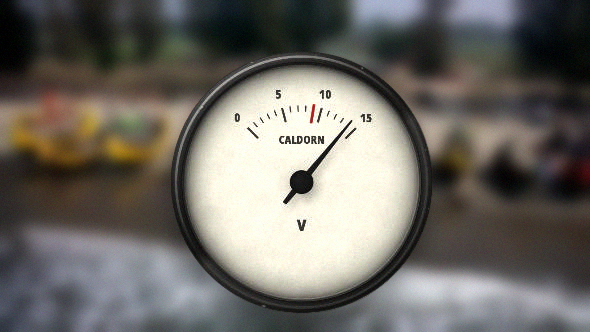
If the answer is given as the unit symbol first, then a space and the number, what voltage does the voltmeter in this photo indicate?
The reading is V 14
